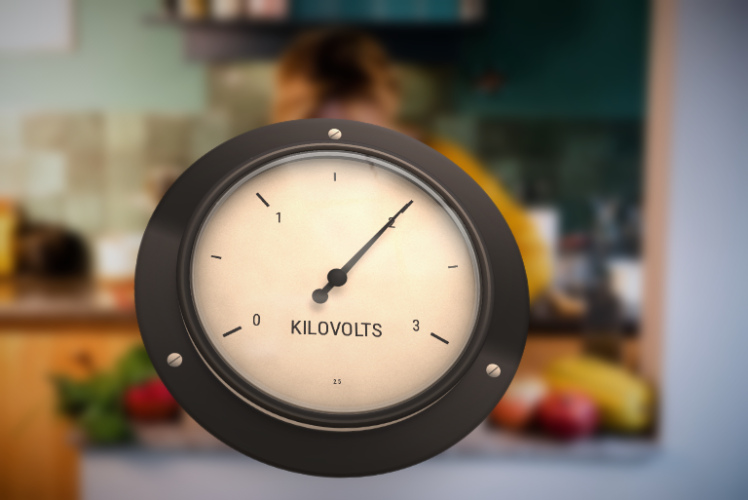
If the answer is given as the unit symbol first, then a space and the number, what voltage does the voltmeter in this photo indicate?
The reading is kV 2
